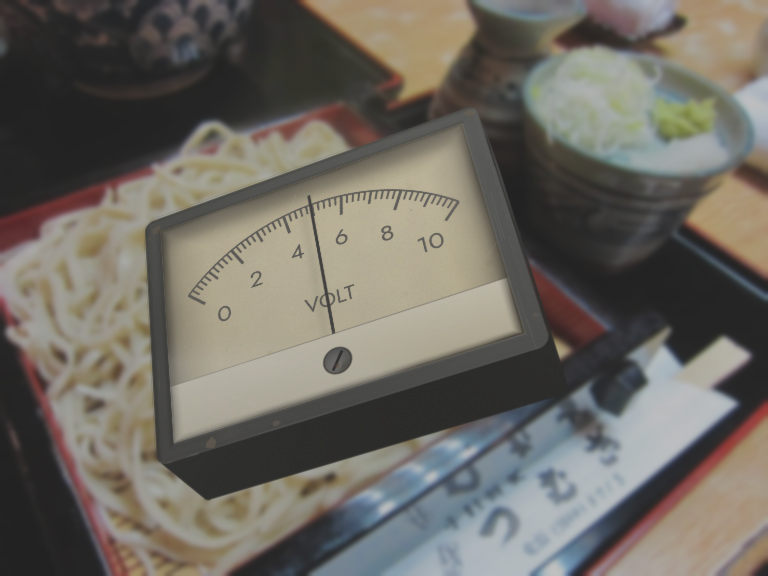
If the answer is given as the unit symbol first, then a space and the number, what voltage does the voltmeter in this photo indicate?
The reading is V 5
